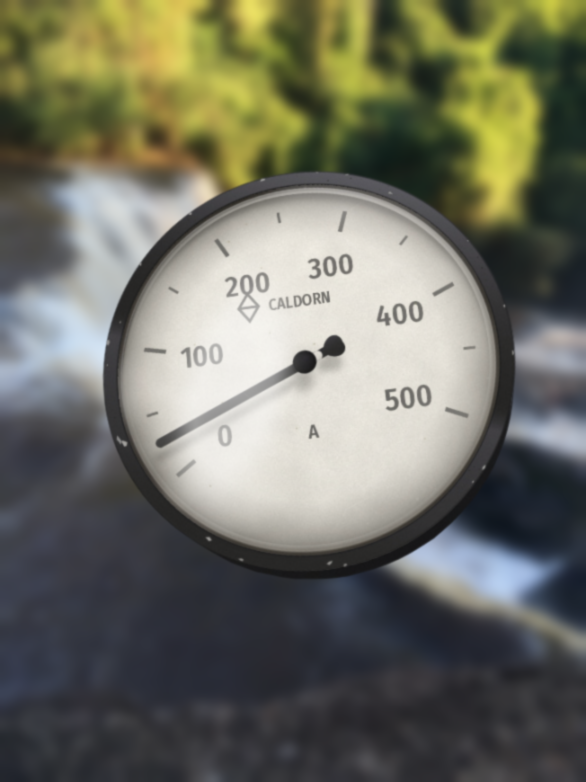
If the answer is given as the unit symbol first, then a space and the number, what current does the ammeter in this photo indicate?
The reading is A 25
